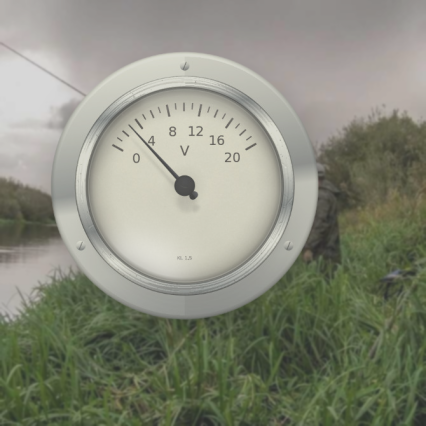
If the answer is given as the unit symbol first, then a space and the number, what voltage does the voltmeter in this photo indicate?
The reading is V 3
